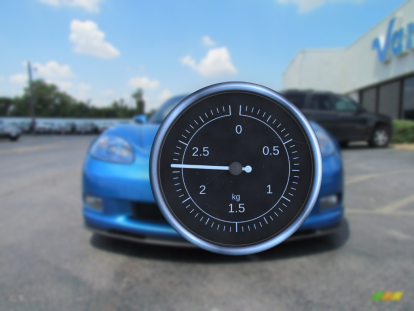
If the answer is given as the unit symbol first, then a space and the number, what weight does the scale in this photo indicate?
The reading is kg 2.3
